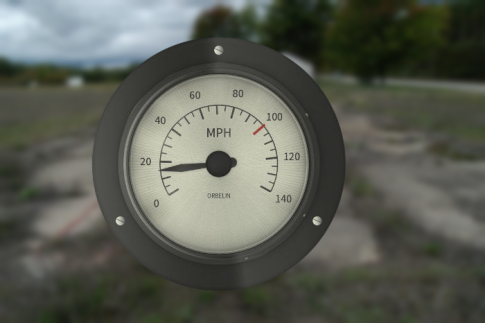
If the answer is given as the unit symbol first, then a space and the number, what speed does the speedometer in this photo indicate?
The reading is mph 15
